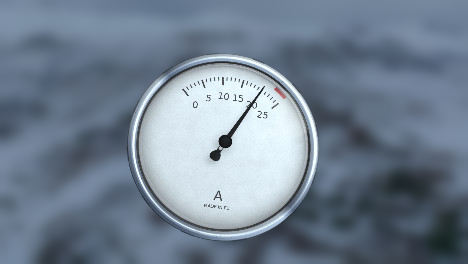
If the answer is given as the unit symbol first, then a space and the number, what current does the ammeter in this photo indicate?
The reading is A 20
